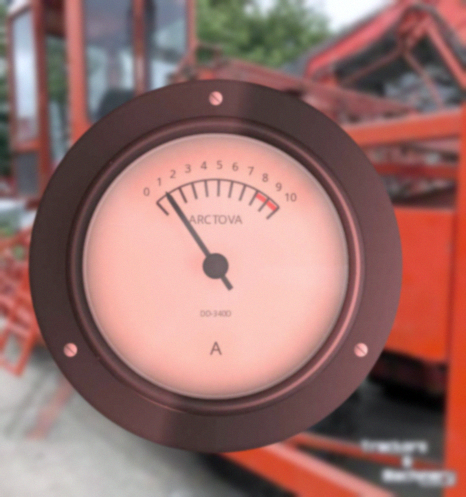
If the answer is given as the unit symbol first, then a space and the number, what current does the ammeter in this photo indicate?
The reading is A 1
